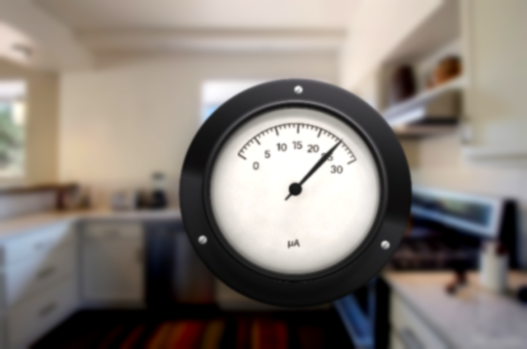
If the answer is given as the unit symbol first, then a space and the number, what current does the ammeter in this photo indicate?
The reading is µA 25
